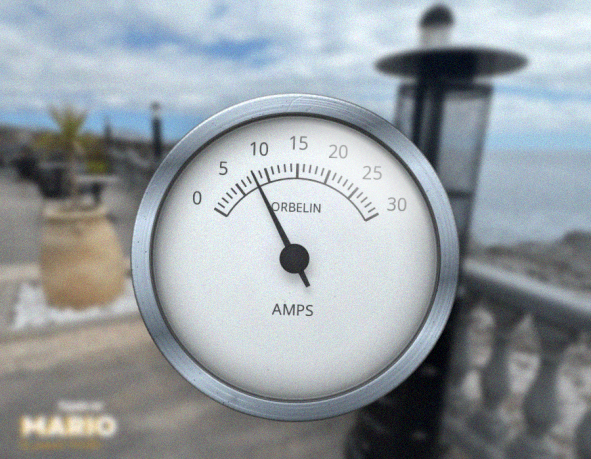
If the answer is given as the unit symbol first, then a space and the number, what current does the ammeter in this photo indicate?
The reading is A 8
